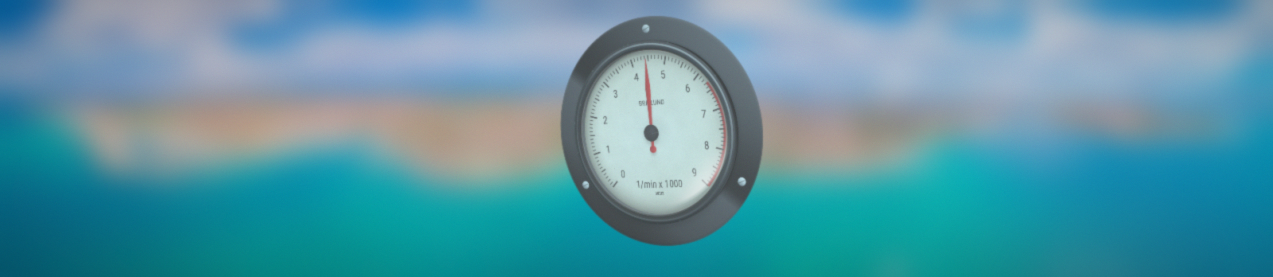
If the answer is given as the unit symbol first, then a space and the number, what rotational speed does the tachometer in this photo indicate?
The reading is rpm 4500
